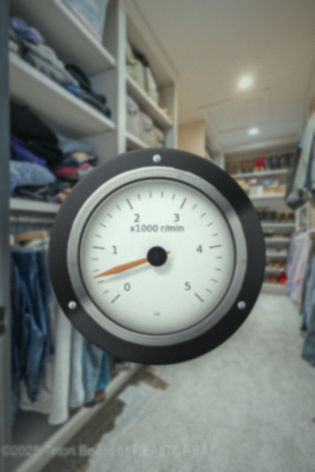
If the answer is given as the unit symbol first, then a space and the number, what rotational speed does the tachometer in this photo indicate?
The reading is rpm 500
